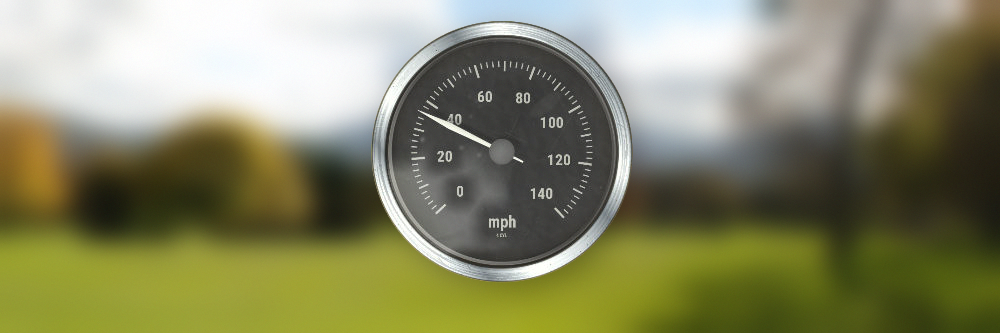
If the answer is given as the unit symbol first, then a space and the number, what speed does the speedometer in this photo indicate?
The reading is mph 36
